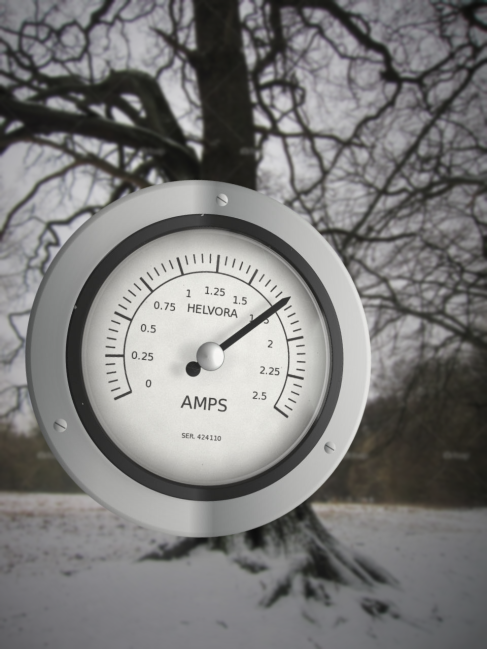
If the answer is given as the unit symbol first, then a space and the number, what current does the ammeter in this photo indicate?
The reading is A 1.75
